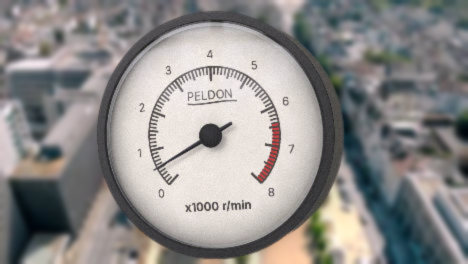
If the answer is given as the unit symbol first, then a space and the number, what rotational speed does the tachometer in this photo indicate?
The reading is rpm 500
